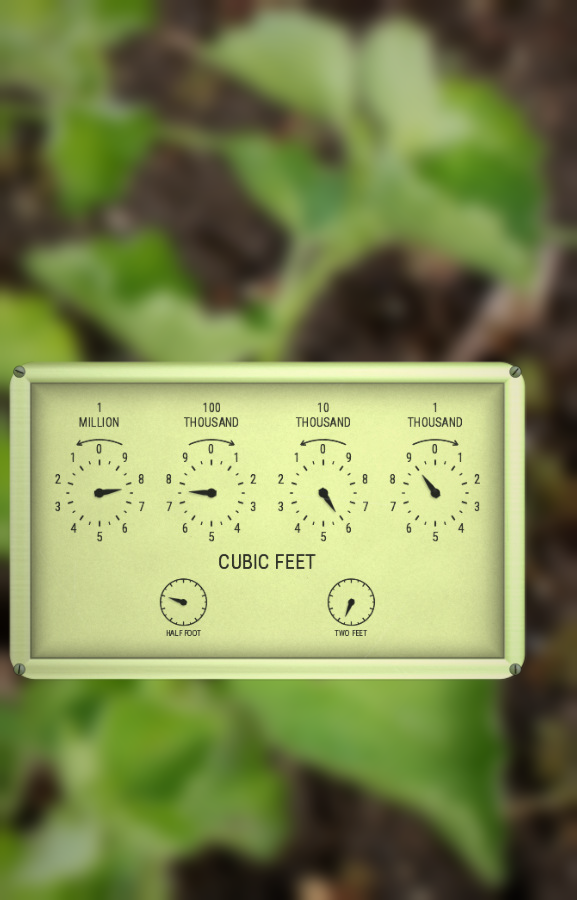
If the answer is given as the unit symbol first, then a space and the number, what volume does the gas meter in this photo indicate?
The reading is ft³ 775900
